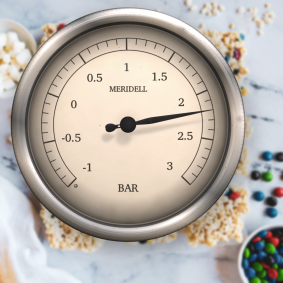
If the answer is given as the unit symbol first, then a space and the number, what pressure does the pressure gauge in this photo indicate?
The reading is bar 2.2
